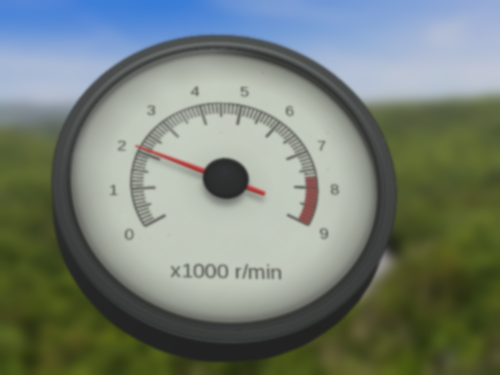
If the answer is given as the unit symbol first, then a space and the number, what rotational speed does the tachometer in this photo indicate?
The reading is rpm 2000
